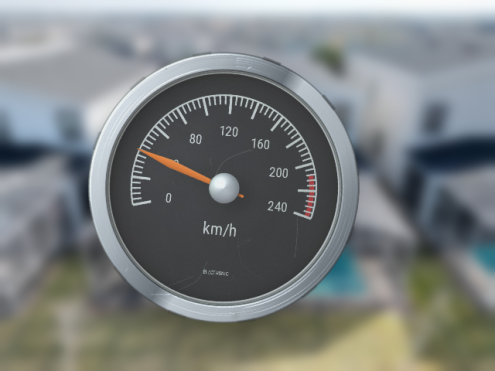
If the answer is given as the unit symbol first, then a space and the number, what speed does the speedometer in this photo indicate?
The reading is km/h 40
